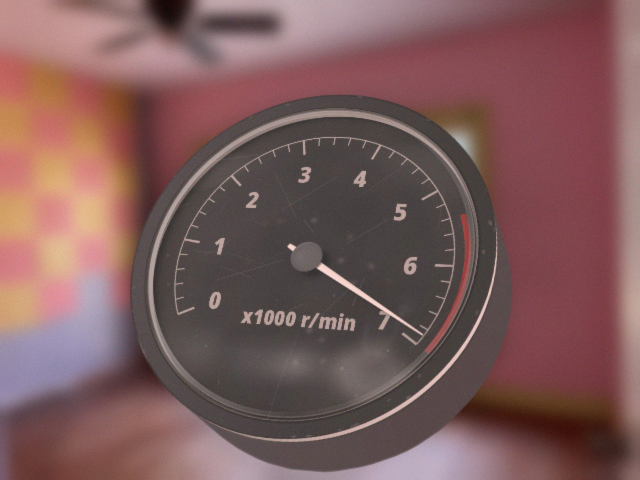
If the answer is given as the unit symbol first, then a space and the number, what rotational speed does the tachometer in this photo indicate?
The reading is rpm 6900
